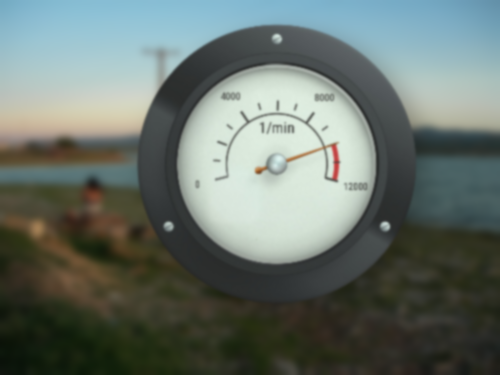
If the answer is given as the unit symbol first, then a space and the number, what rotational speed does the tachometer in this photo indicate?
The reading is rpm 10000
